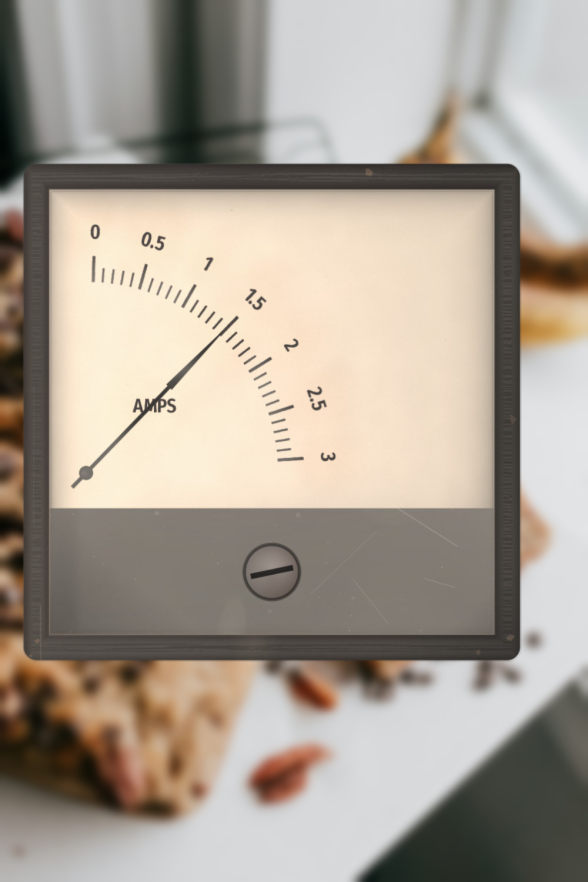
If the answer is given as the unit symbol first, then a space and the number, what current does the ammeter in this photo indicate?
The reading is A 1.5
